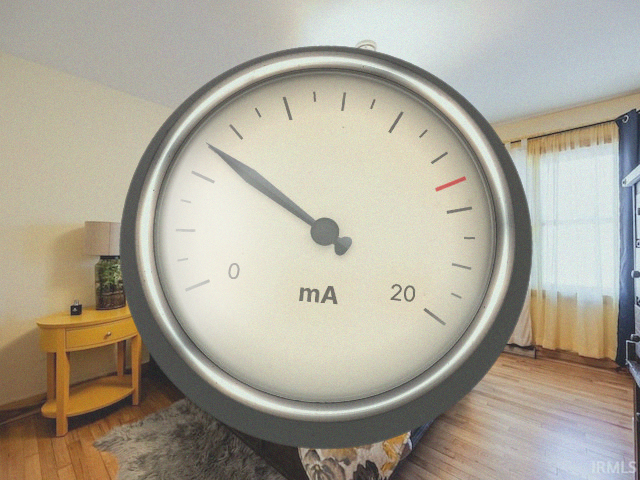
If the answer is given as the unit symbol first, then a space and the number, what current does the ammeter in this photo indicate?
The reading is mA 5
